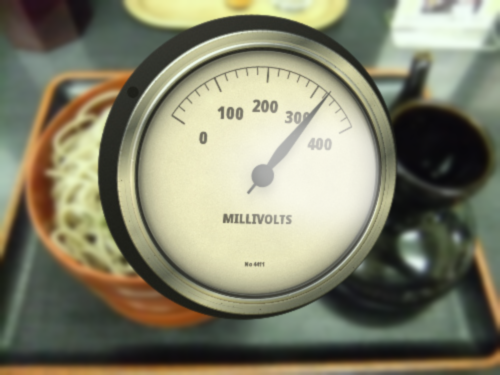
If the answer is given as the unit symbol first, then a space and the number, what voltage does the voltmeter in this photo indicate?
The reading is mV 320
